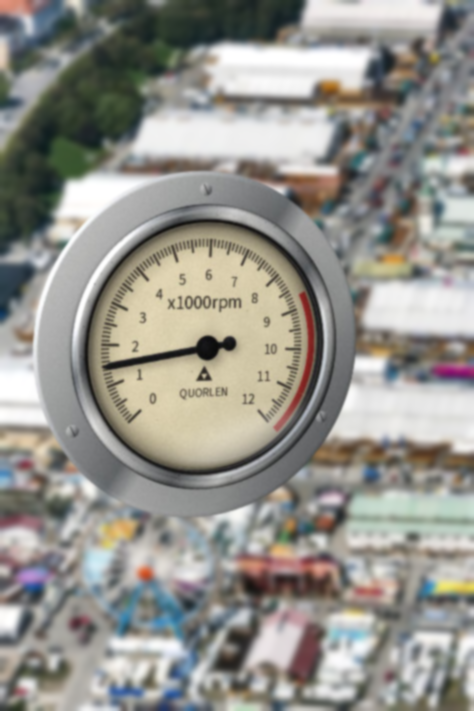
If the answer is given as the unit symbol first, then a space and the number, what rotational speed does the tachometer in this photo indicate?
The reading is rpm 1500
